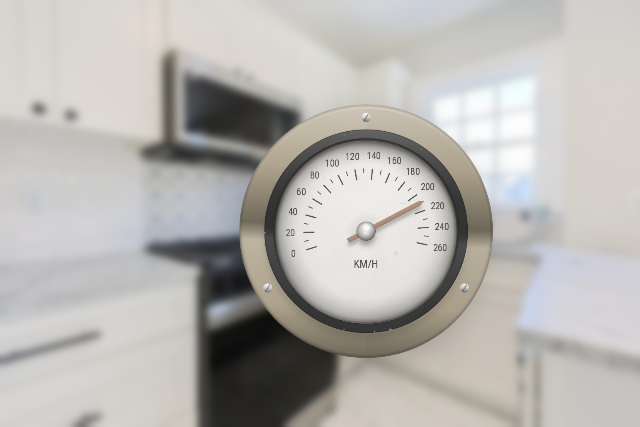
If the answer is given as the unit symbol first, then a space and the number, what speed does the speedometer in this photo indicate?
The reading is km/h 210
